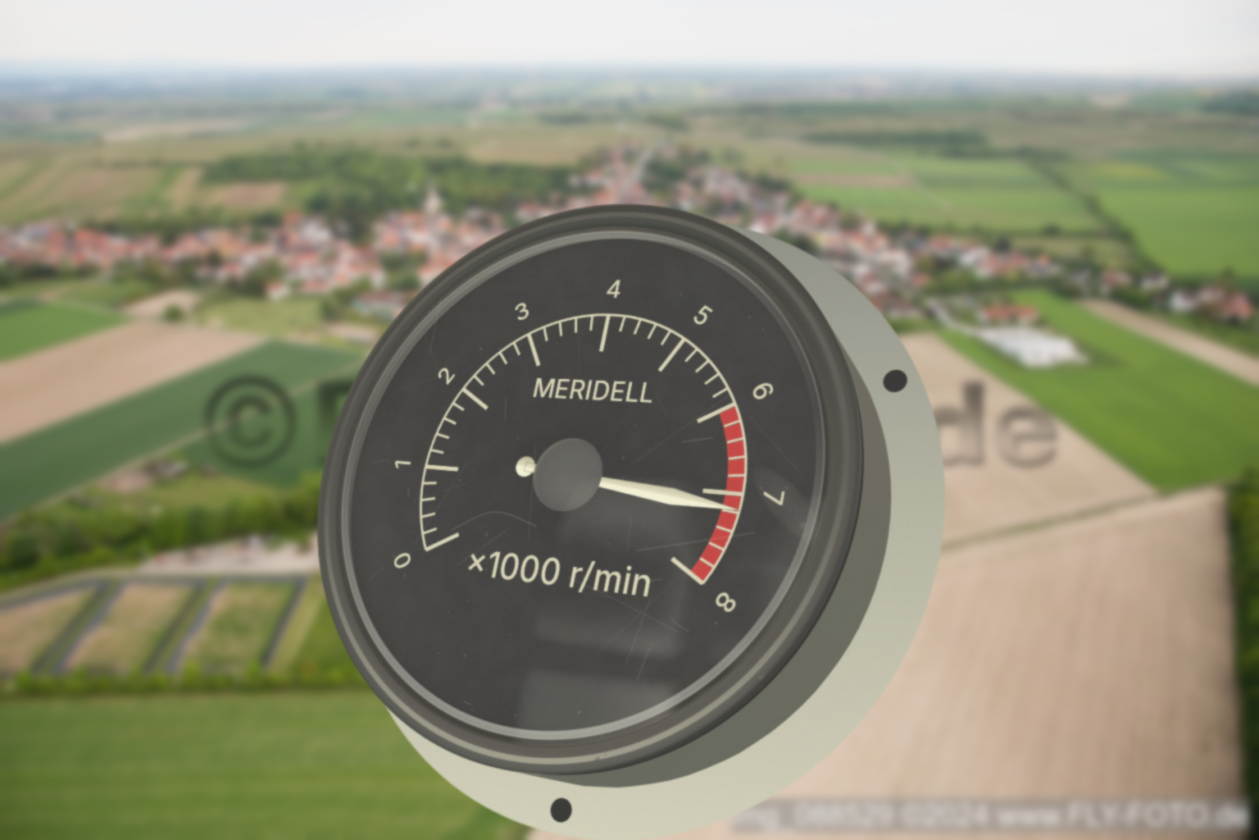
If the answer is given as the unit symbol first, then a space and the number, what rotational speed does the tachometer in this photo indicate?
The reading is rpm 7200
